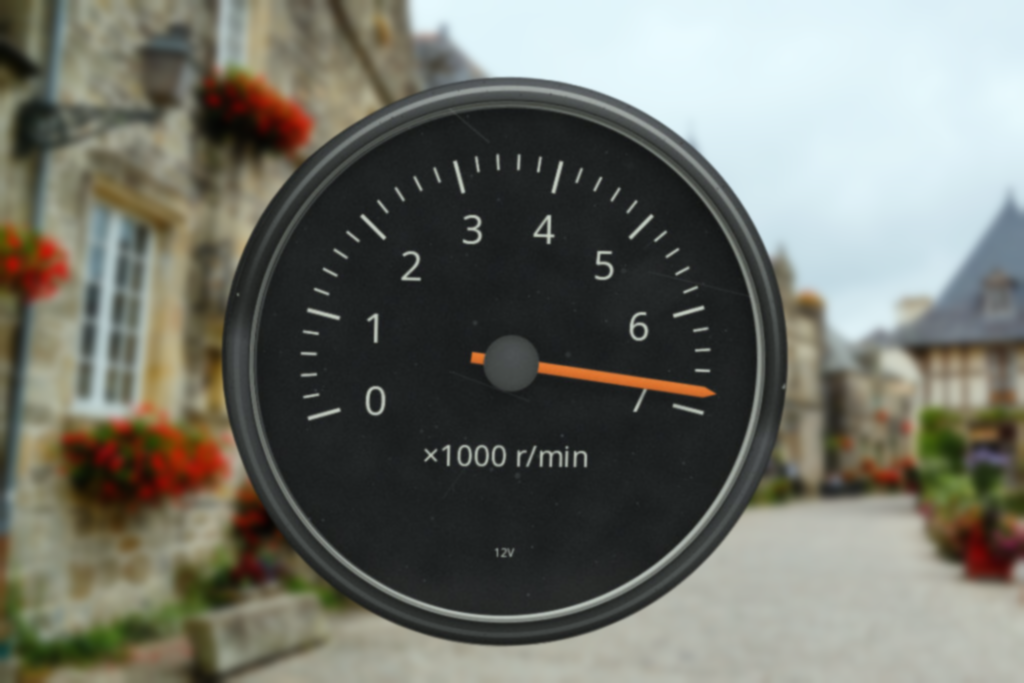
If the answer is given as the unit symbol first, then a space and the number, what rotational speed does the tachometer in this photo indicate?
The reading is rpm 6800
